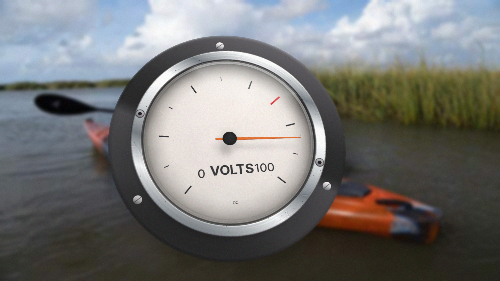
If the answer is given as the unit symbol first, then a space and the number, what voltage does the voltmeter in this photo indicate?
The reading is V 85
